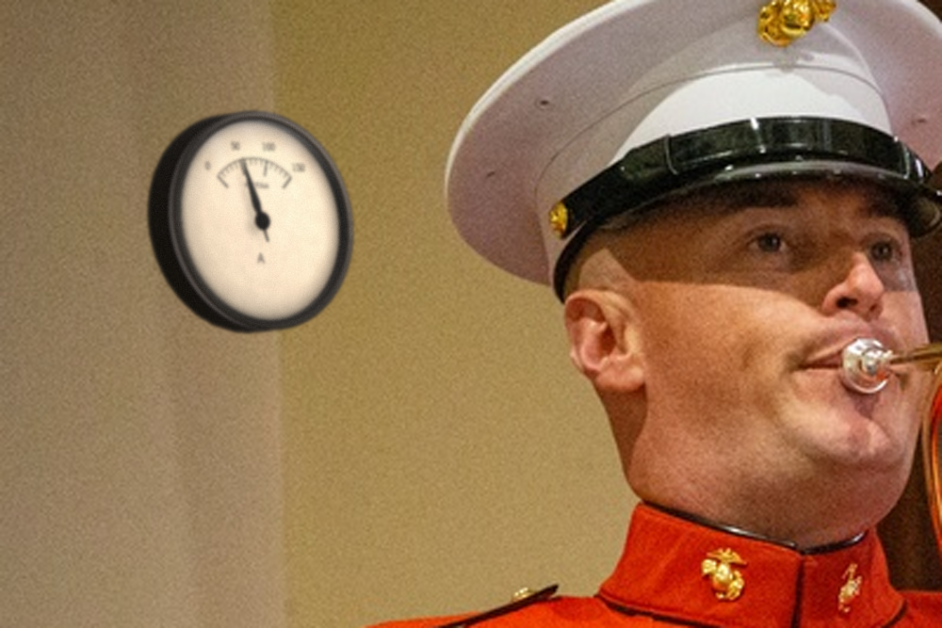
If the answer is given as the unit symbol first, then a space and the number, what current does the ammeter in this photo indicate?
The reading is A 50
